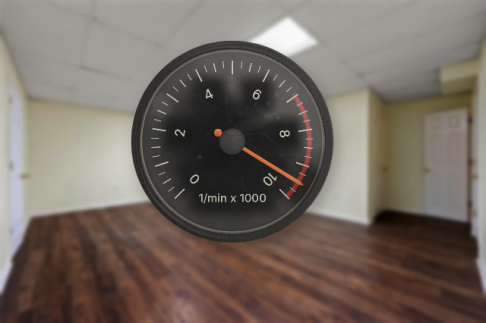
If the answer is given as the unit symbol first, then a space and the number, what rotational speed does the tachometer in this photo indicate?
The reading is rpm 9500
